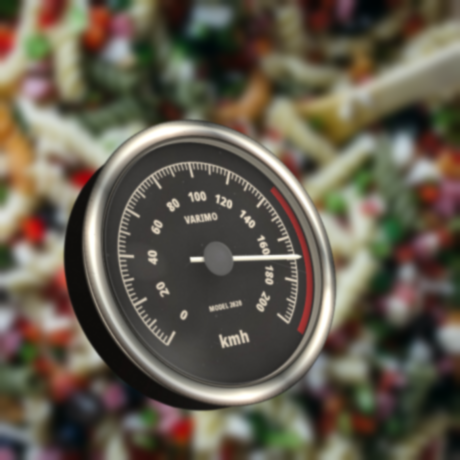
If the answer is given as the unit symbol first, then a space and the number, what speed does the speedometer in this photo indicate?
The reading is km/h 170
